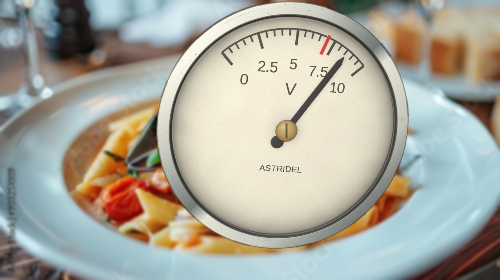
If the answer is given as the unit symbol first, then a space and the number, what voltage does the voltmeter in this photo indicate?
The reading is V 8.5
